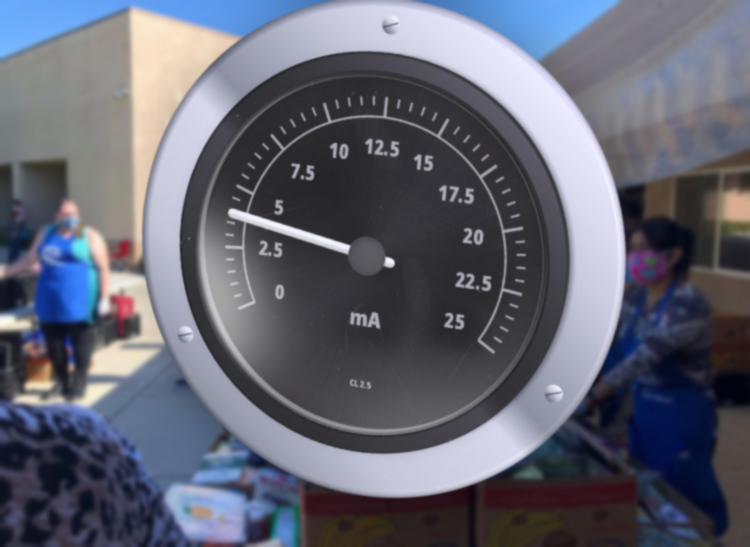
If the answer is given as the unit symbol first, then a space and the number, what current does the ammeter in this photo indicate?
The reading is mA 4
